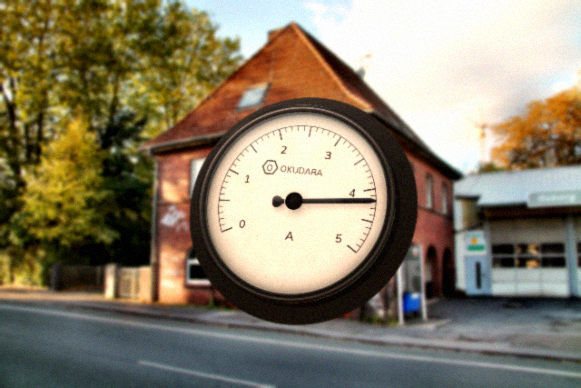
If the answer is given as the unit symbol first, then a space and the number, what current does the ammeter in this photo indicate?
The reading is A 4.2
